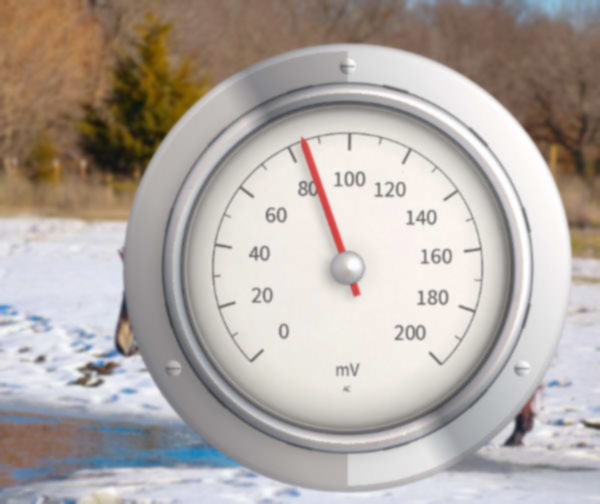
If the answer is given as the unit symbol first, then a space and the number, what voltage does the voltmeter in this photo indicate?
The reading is mV 85
